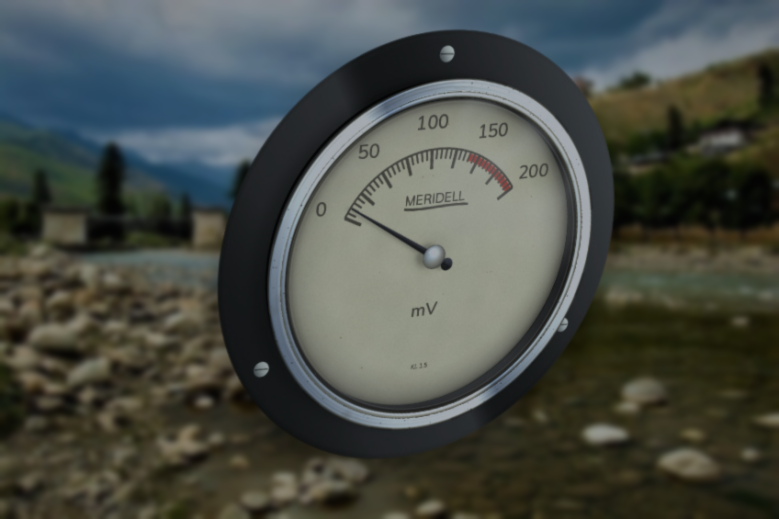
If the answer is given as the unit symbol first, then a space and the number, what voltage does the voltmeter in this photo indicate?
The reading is mV 10
